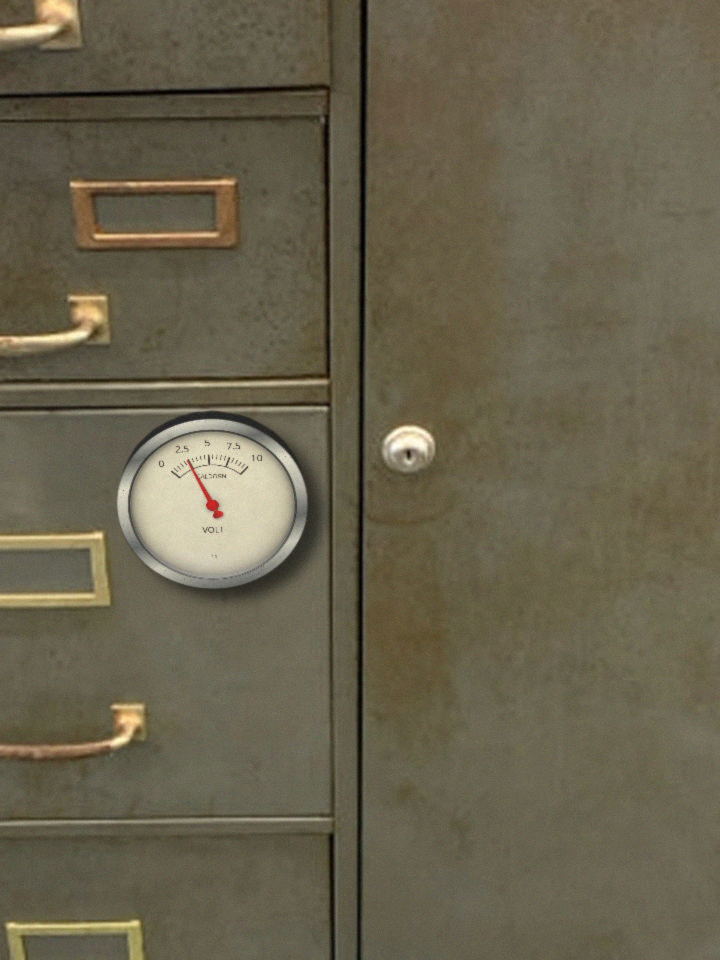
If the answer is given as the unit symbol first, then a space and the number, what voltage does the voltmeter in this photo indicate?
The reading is V 2.5
